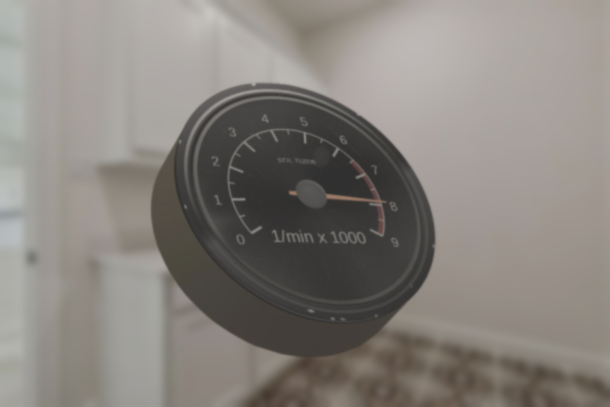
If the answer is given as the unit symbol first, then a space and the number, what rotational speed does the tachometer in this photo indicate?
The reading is rpm 8000
